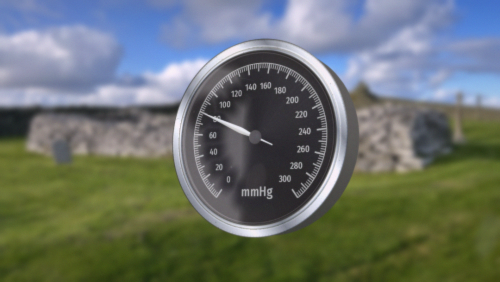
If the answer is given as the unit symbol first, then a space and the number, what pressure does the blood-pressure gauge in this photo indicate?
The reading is mmHg 80
